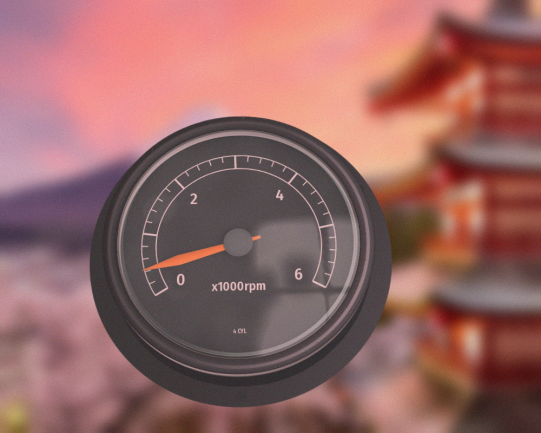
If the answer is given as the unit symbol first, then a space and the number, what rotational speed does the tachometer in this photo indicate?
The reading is rpm 400
